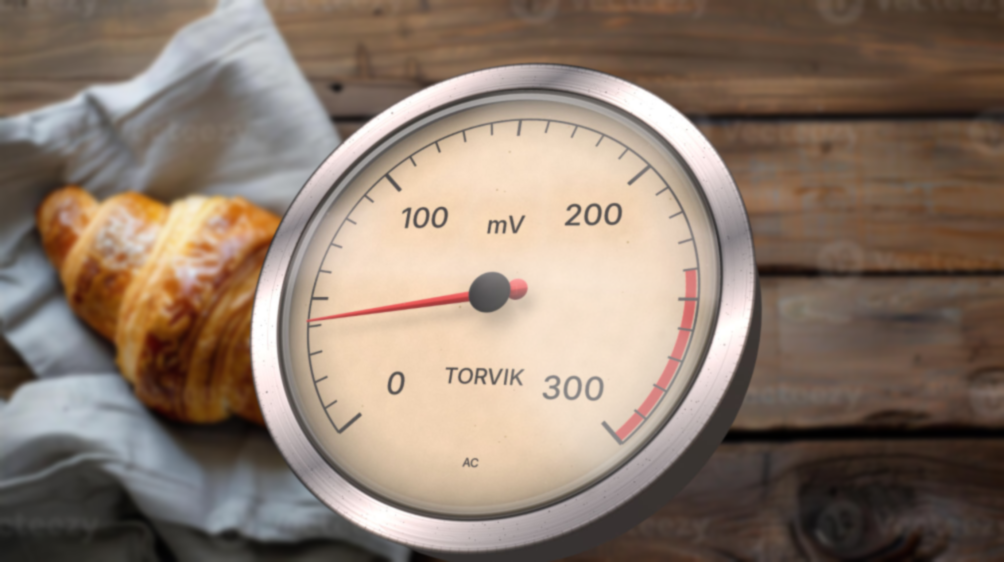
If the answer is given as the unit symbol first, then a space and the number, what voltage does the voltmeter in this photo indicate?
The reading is mV 40
